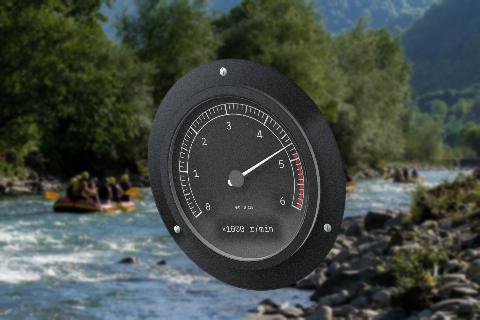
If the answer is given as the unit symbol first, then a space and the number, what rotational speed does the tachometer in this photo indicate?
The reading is rpm 4700
